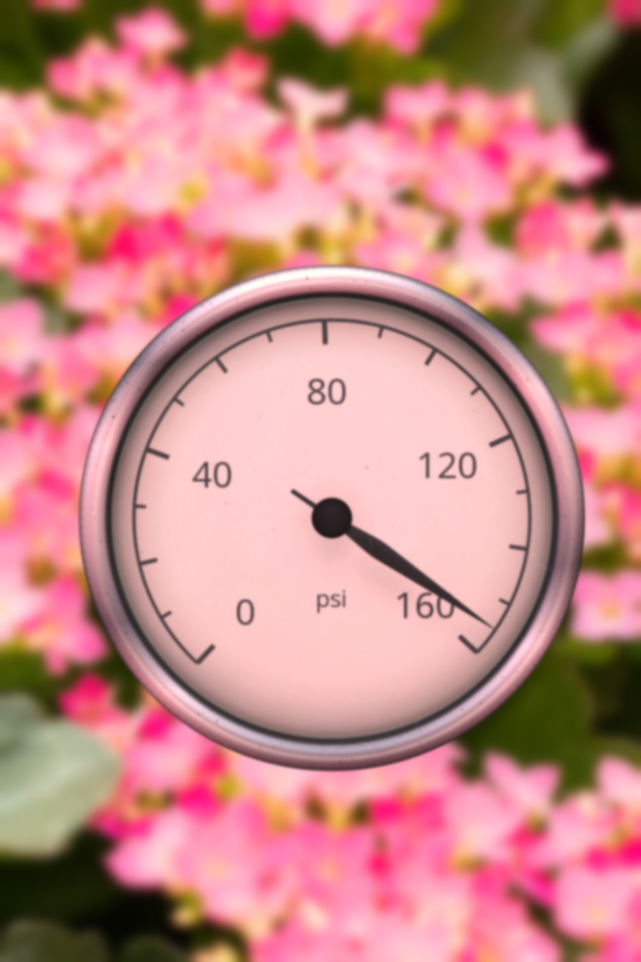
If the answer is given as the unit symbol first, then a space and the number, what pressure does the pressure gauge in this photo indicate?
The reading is psi 155
